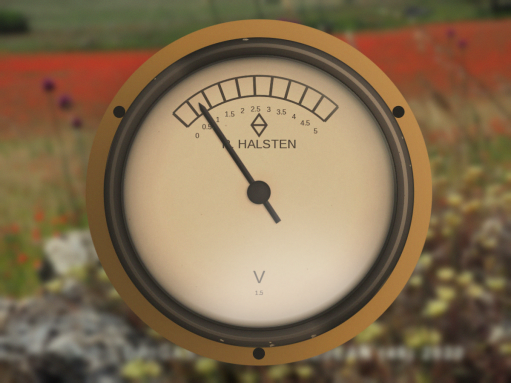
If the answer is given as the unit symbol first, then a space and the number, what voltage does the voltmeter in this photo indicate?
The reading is V 0.75
